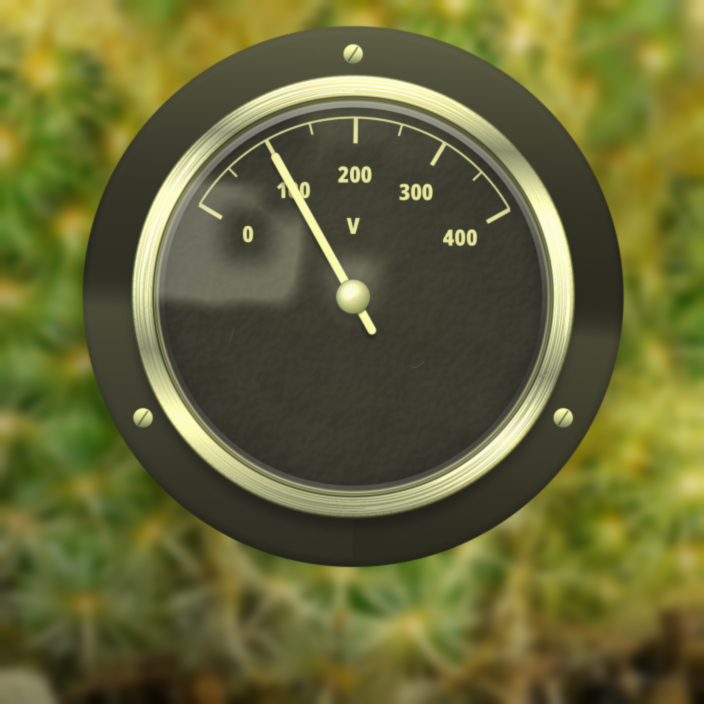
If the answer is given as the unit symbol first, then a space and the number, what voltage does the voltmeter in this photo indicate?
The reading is V 100
